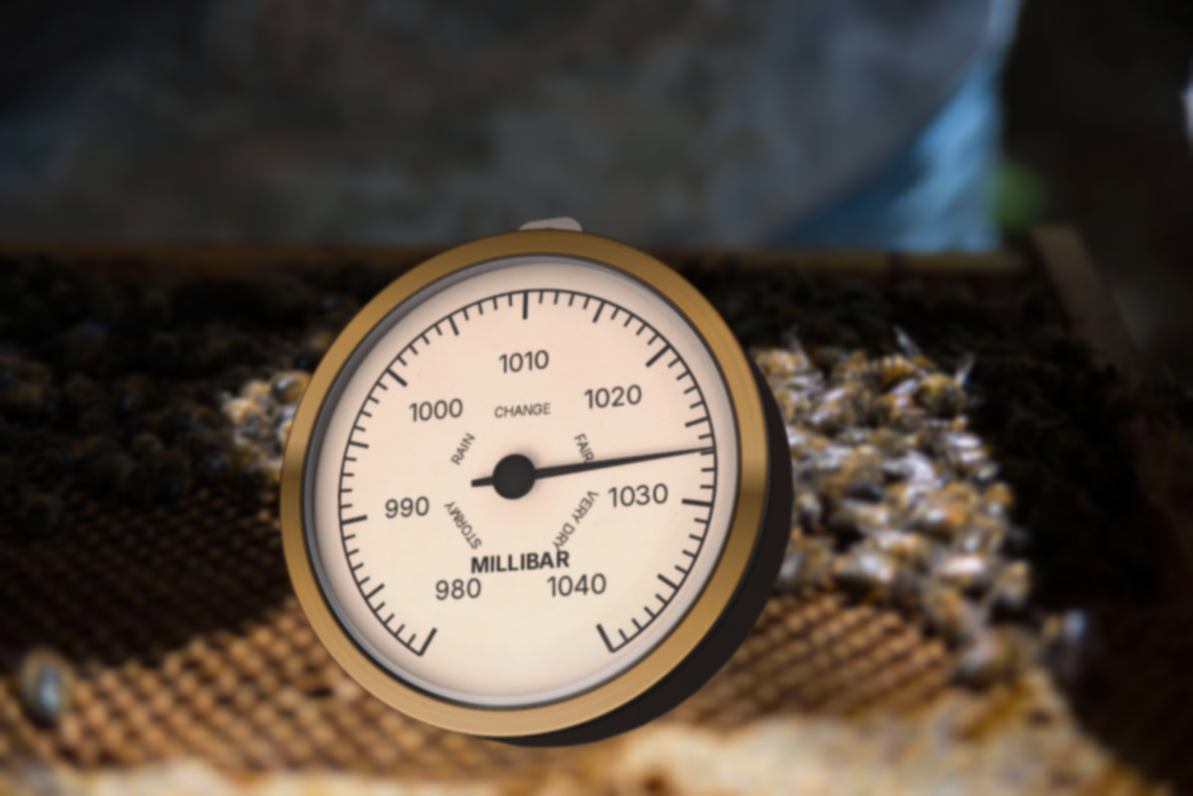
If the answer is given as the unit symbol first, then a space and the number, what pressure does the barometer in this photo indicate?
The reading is mbar 1027
